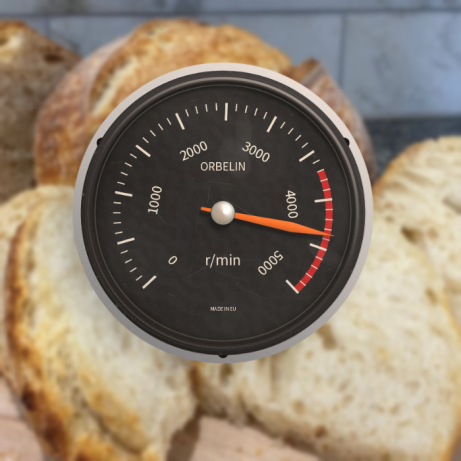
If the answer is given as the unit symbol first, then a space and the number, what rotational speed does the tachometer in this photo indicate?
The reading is rpm 4350
